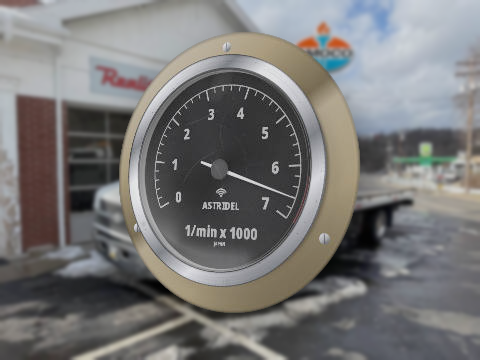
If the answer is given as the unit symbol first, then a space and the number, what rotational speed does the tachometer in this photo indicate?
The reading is rpm 6600
